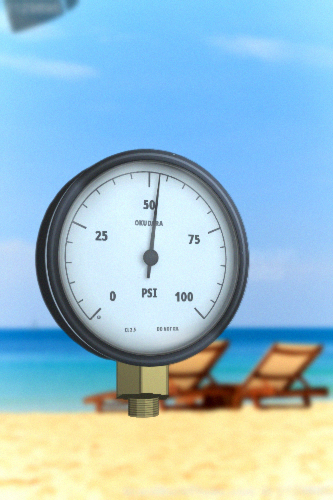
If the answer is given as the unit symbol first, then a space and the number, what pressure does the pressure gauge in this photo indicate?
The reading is psi 52.5
